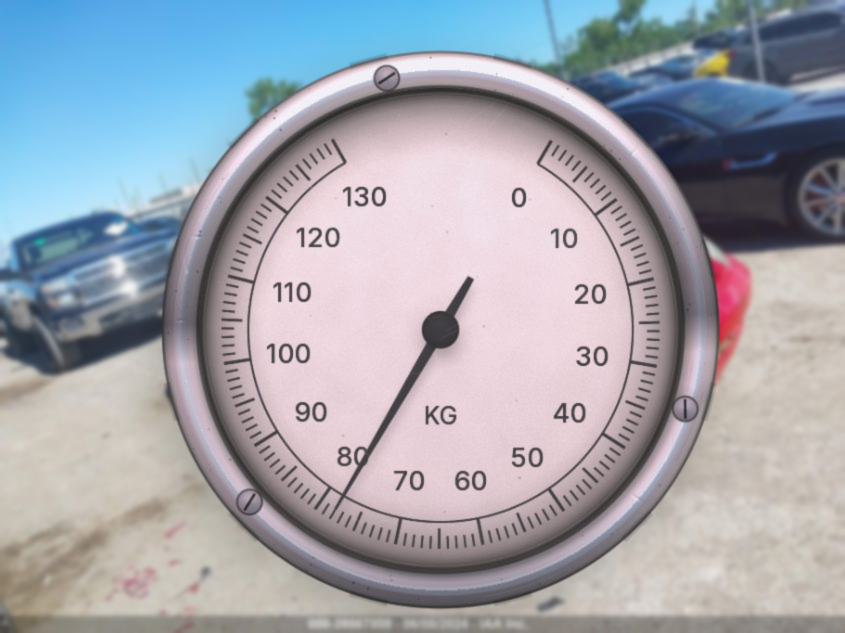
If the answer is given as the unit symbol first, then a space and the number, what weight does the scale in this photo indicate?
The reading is kg 78
